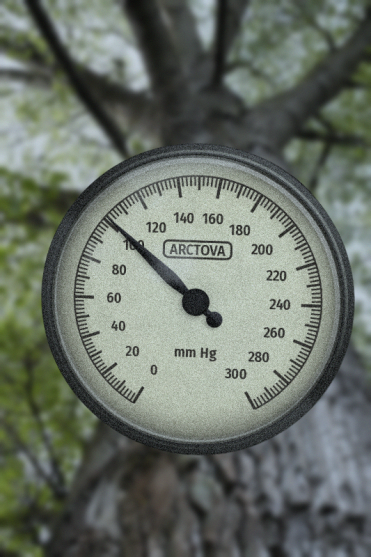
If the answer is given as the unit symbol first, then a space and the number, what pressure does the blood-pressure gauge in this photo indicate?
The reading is mmHg 102
